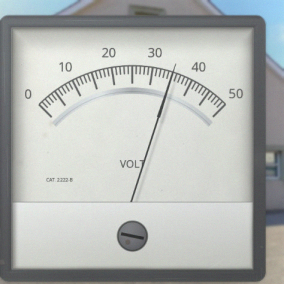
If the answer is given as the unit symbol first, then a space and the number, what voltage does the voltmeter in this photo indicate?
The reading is V 35
